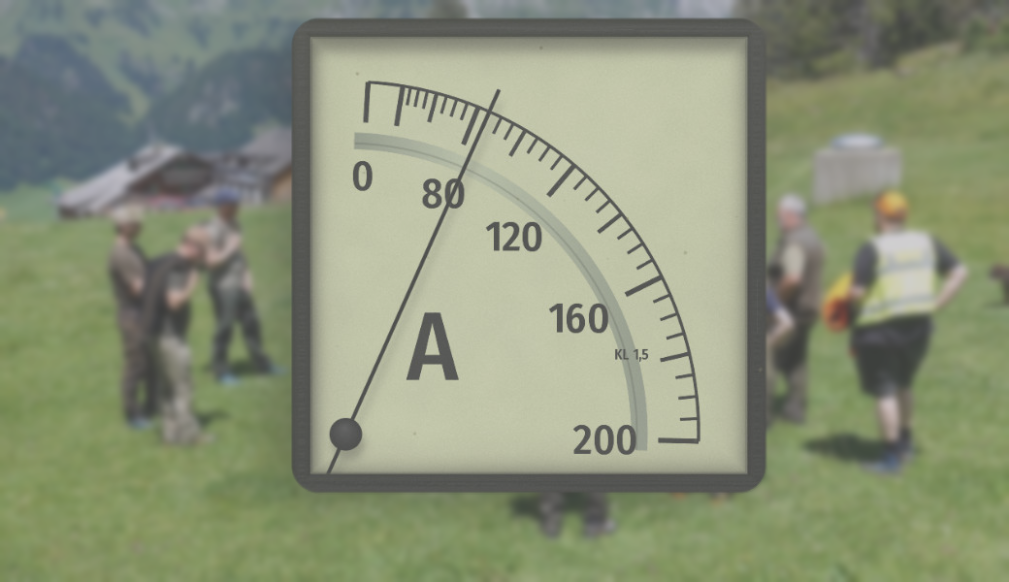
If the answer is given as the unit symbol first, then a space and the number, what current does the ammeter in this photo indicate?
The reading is A 85
